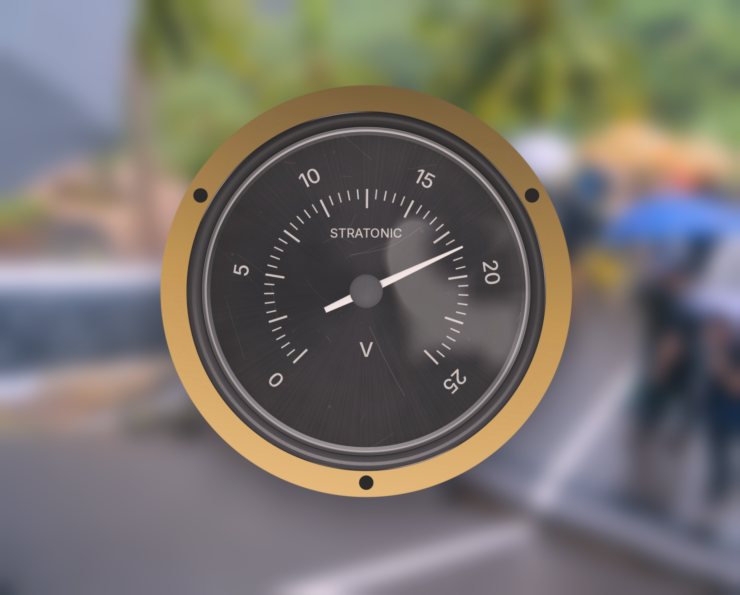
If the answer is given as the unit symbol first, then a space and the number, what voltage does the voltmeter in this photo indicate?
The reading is V 18.5
